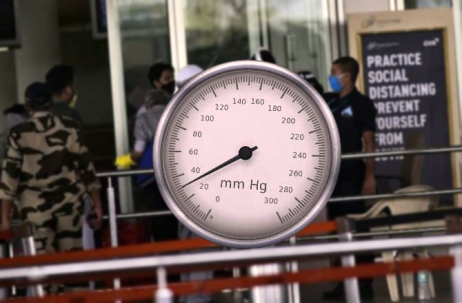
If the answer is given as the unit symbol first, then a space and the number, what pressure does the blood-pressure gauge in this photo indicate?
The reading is mmHg 30
